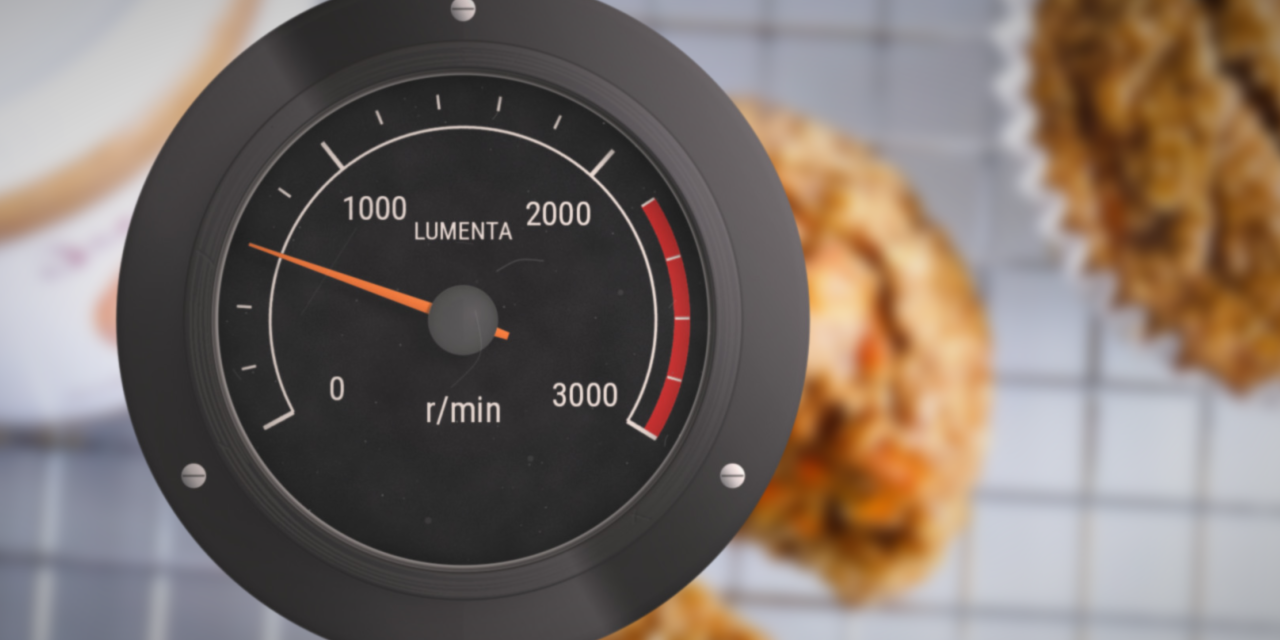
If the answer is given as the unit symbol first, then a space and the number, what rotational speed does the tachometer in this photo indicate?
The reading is rpm 600
